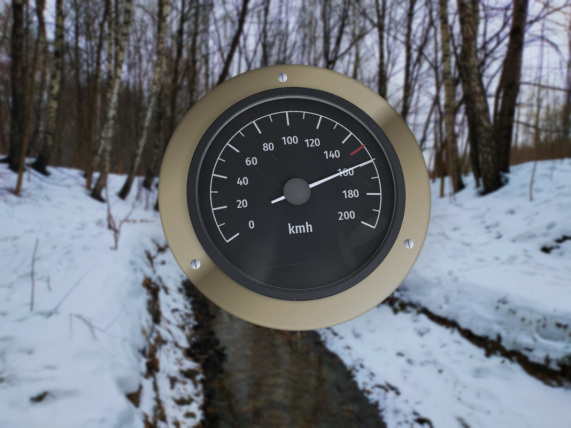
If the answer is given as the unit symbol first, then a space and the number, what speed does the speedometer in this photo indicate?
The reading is km/h 160
